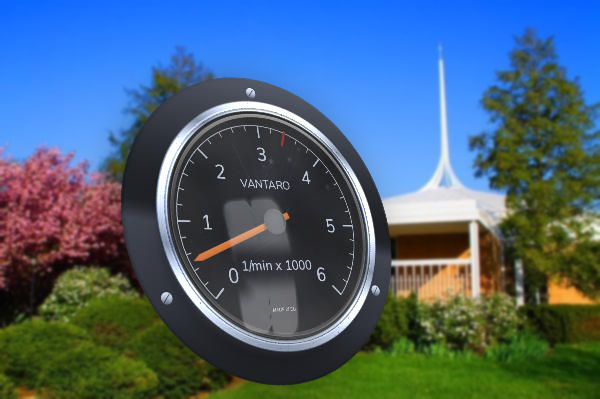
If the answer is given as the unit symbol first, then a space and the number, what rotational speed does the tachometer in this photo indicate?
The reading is rpm 500
